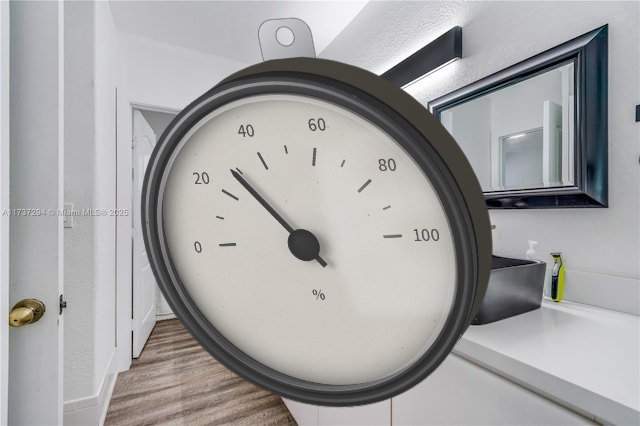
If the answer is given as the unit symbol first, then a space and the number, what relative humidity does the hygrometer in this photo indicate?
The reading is % 30
